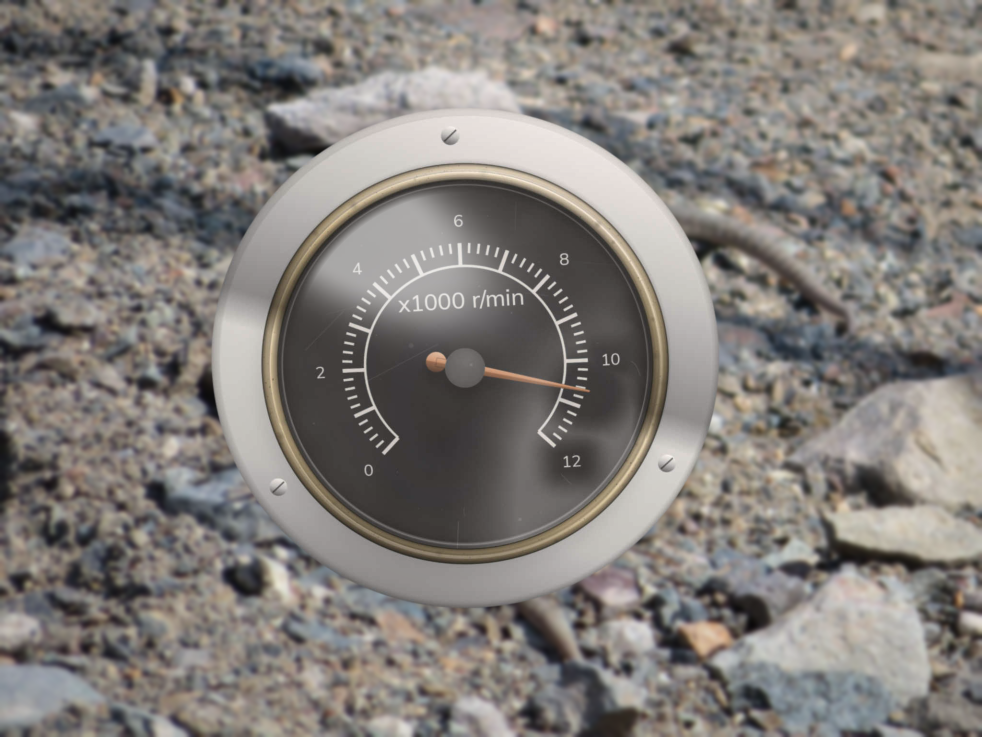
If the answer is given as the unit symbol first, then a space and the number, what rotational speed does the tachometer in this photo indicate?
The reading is rpm 10600
